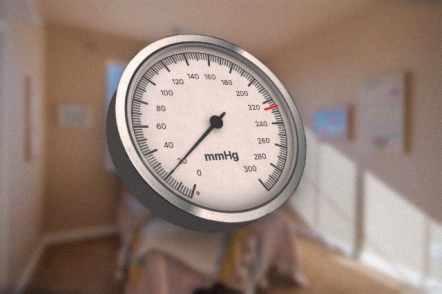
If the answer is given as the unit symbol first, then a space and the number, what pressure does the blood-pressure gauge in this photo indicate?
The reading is mmHg 20
